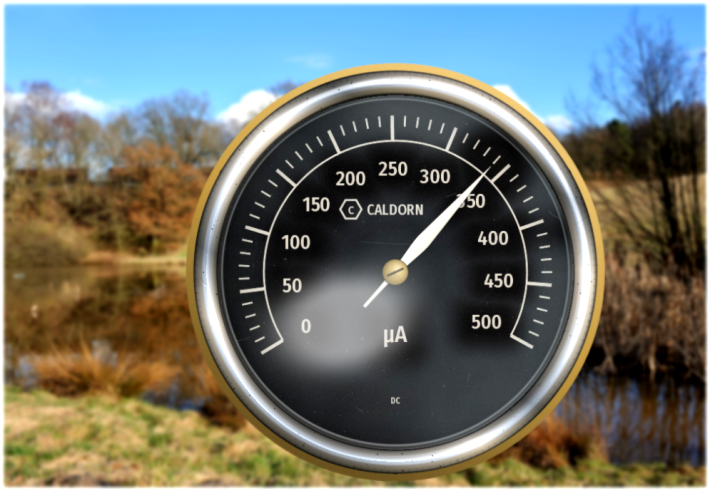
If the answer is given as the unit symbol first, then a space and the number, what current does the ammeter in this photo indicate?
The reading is µA 340
